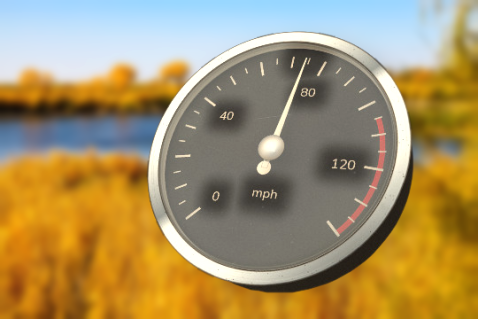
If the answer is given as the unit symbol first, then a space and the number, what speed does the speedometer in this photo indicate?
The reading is mph 75
